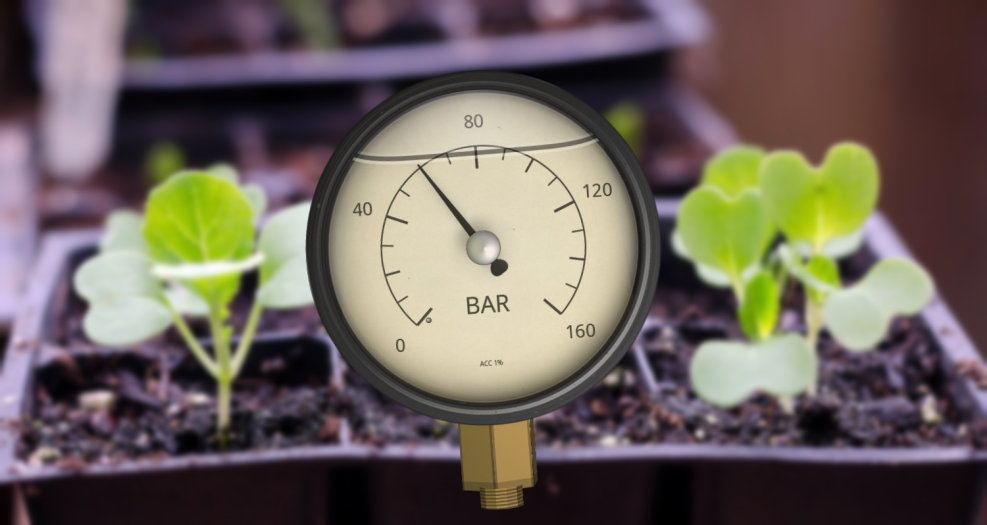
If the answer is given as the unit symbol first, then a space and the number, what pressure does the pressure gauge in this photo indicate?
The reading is bar 60
